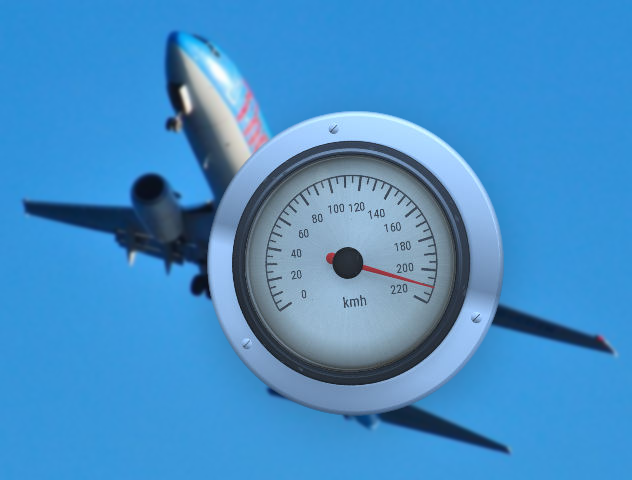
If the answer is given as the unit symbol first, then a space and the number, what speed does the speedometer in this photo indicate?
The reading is km/h 210
